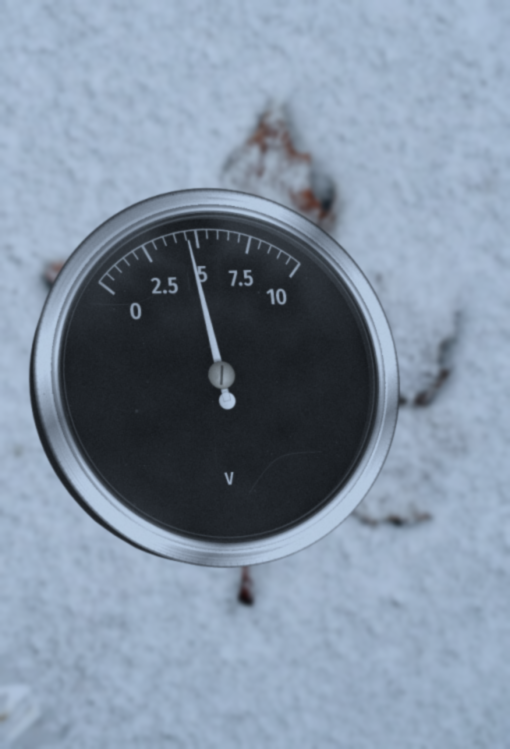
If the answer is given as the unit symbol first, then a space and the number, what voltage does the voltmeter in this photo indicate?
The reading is V 4.5
